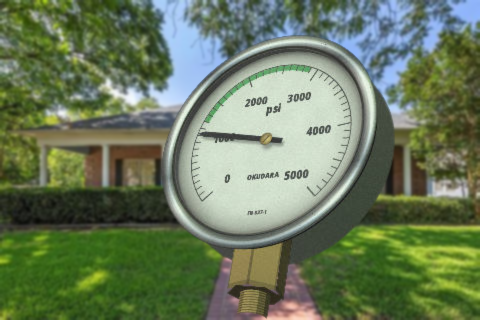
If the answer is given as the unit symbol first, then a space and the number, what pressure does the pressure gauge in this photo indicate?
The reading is psi 1000
